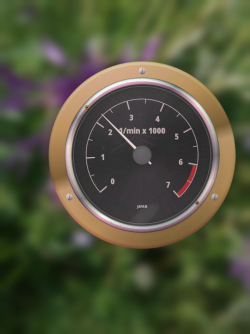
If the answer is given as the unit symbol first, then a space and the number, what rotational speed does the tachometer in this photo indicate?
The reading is rpm 2250
